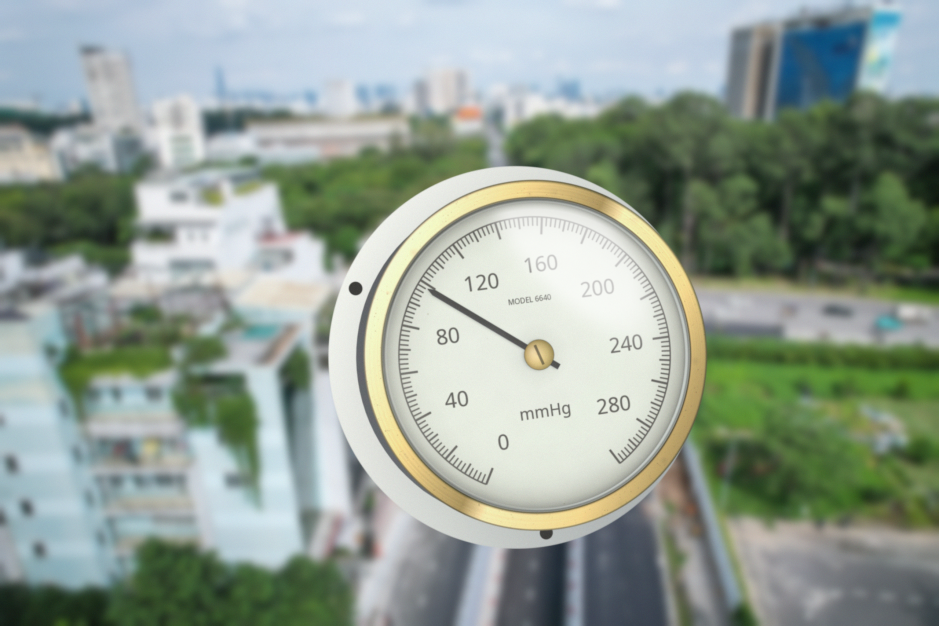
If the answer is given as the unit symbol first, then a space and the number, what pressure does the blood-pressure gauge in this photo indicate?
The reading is mmHg 98
